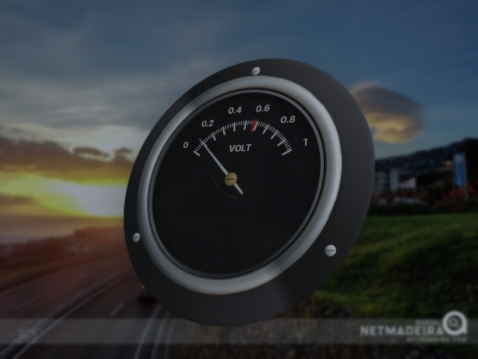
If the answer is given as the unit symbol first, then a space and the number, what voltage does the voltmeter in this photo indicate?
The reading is V 0.1
